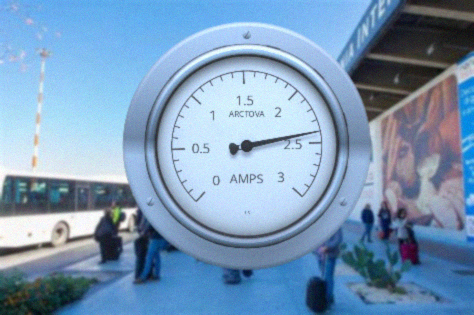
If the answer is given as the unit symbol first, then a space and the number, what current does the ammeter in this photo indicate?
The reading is A 2.4
